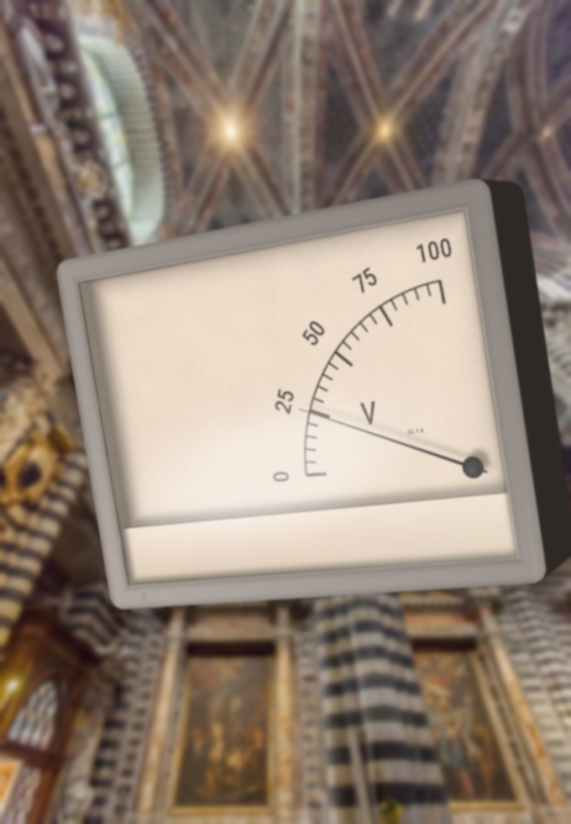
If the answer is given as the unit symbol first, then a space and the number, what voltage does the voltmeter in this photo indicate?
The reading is V 25
